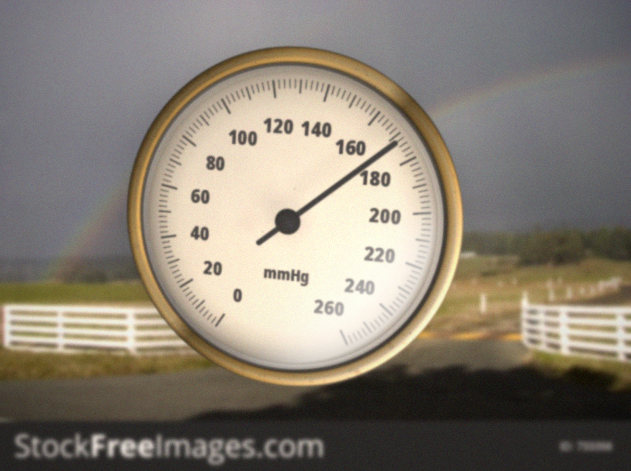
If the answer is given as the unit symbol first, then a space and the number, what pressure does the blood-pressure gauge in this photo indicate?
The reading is mmHg 172
